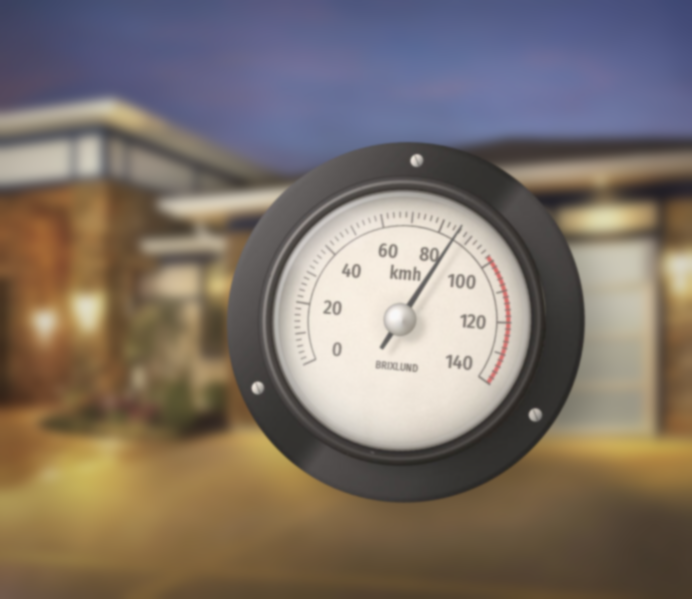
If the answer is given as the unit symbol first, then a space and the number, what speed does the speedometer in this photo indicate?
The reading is km/h 86
